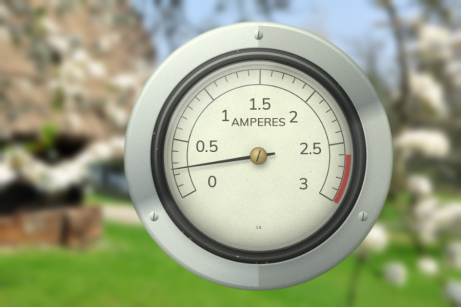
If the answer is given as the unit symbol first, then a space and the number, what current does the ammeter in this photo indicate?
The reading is A 0.25
